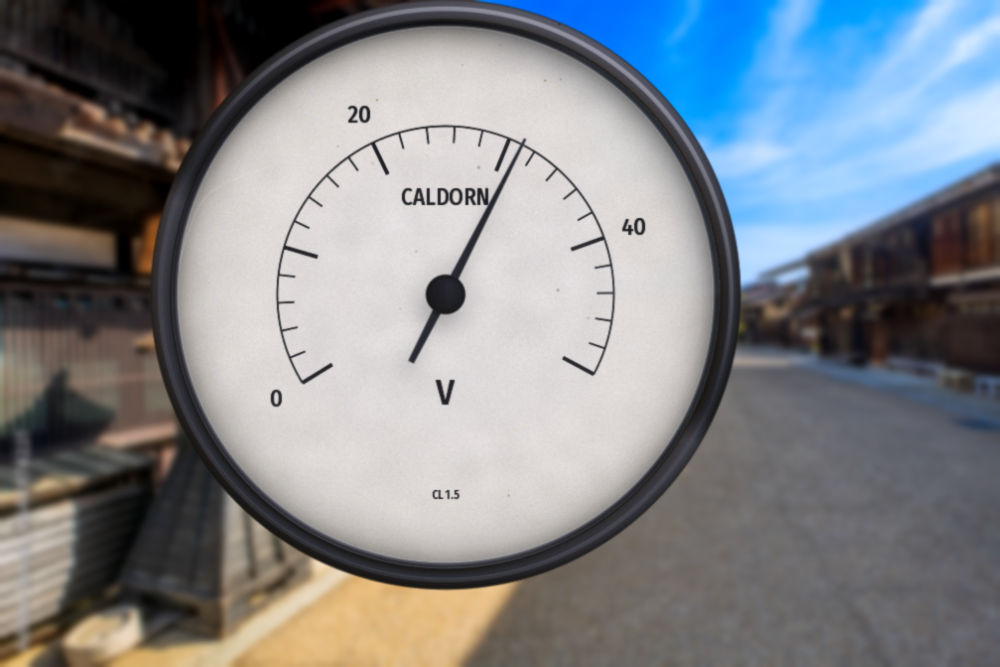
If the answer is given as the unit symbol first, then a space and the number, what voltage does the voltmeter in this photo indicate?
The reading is V 31
